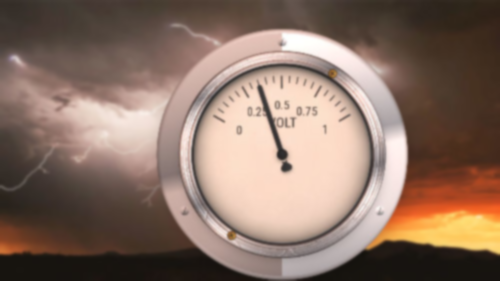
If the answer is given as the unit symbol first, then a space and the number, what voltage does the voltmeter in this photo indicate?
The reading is V 0.35
